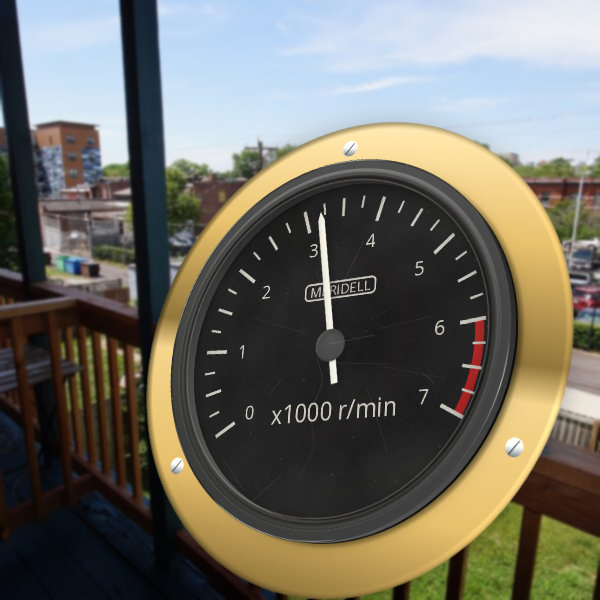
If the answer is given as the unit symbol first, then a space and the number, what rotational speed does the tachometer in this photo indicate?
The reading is rpm 3250
